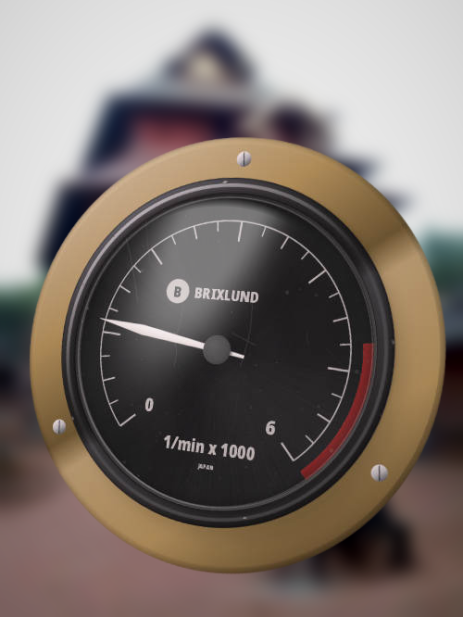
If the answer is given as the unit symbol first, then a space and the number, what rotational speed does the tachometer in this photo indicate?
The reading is rpm 1125
